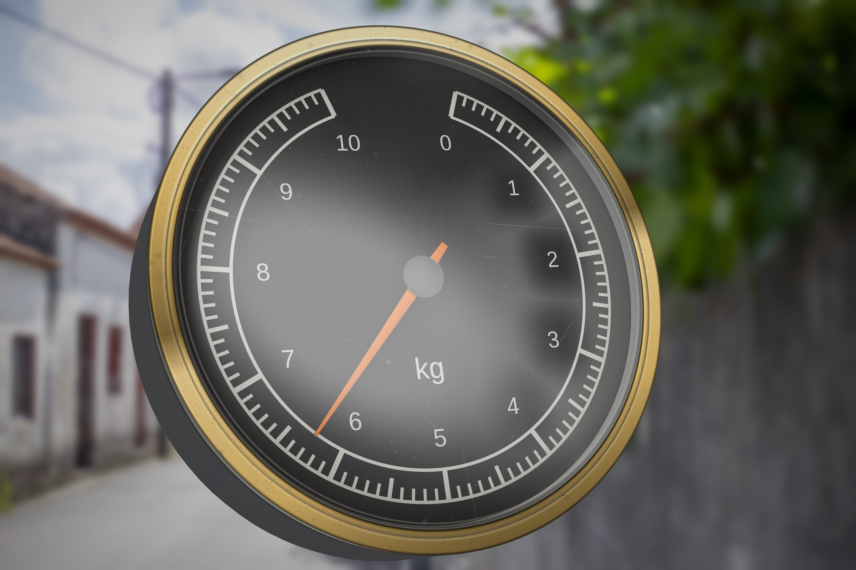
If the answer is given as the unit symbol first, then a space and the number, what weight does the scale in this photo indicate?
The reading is kg 6.3
